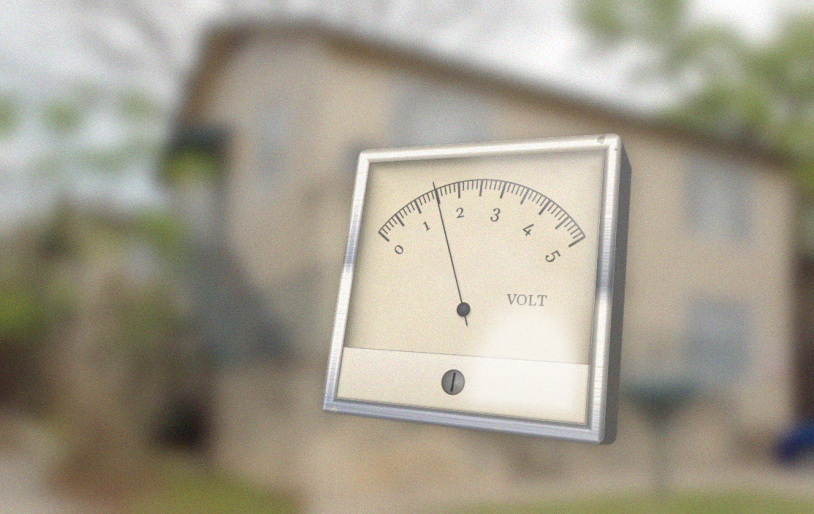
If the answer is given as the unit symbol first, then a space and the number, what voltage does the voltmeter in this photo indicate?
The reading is V 1.5
